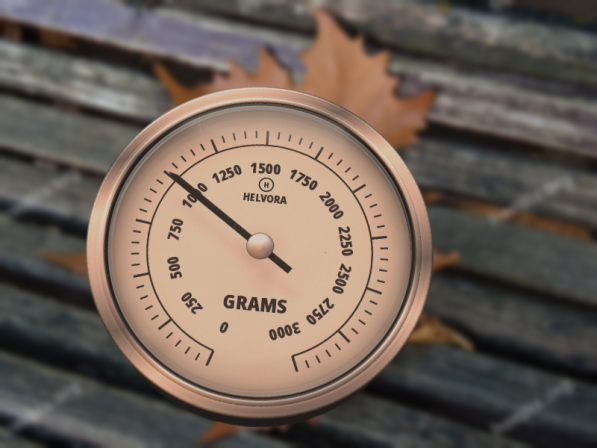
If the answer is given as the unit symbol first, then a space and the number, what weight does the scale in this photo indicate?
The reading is g 1000
